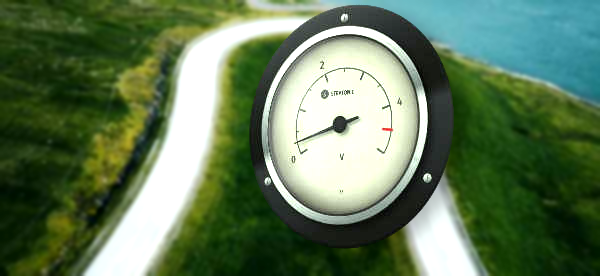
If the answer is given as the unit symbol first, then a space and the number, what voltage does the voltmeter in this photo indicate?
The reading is V 0.25
